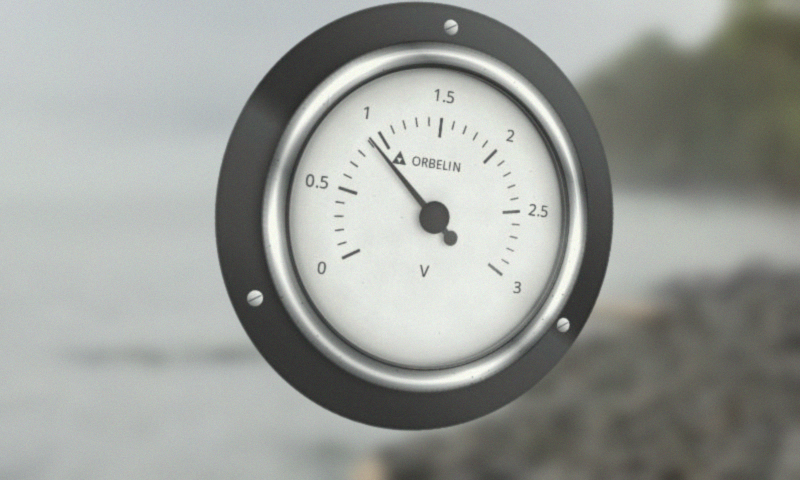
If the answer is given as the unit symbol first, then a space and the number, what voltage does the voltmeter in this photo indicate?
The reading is V 0.9
